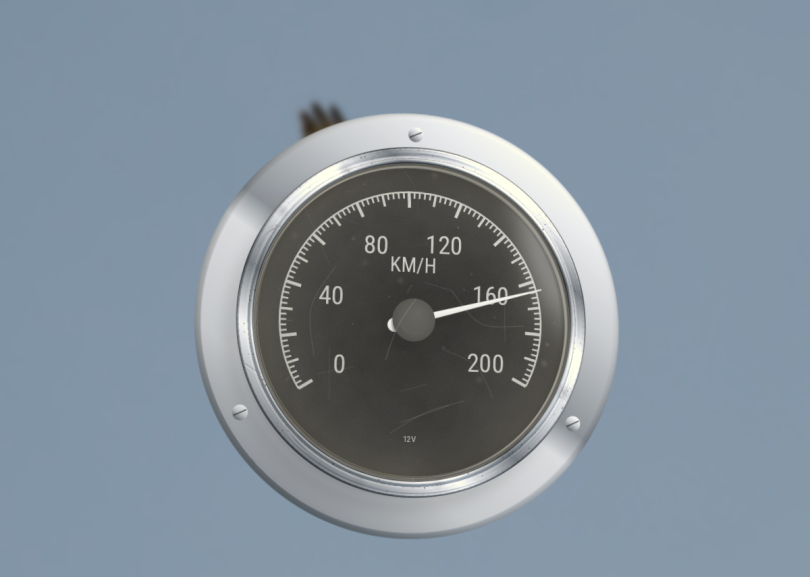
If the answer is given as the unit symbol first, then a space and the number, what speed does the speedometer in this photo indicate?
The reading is km/h 164
